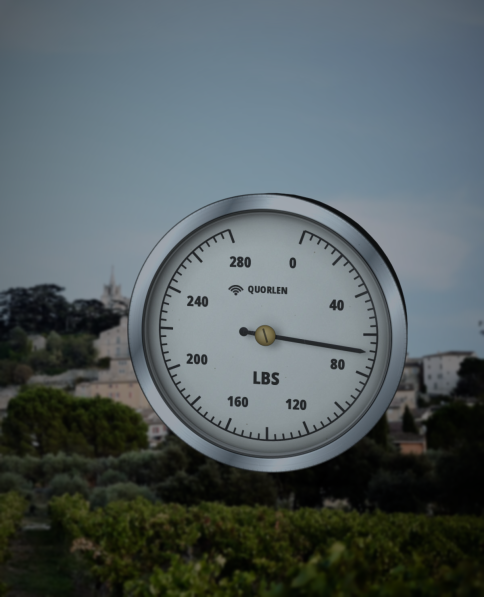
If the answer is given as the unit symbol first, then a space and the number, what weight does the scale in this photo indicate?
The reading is lb 68
